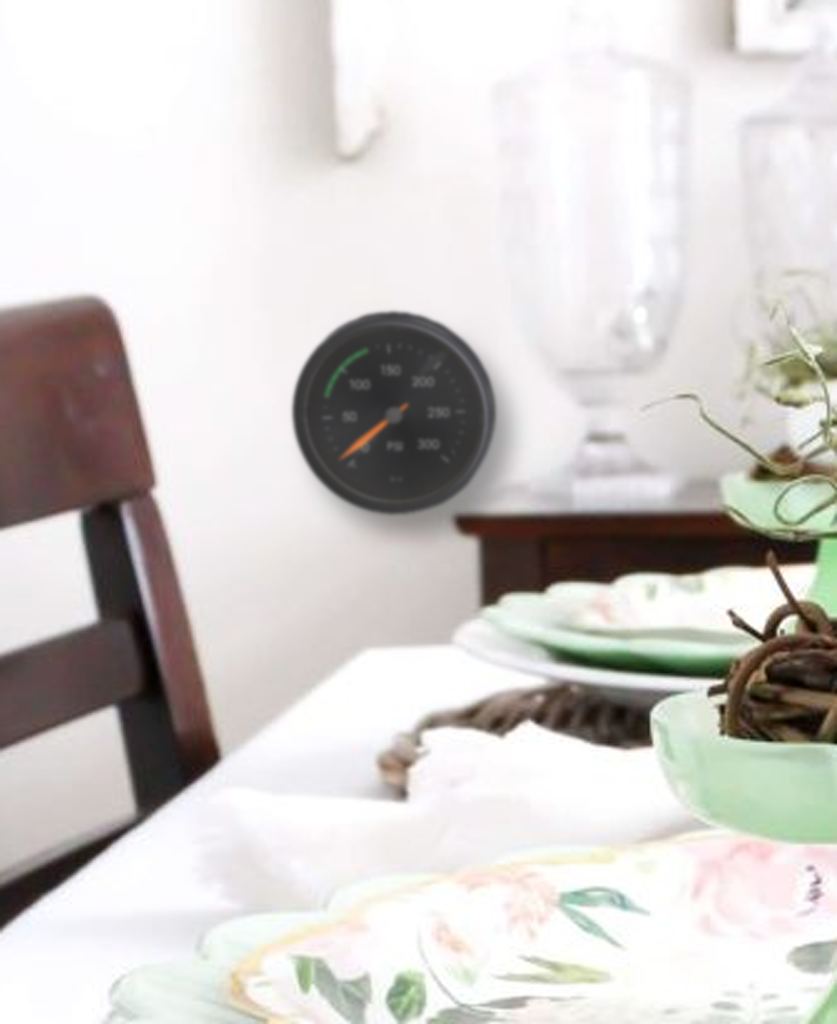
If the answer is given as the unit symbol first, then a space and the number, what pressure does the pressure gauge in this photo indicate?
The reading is psi 10
